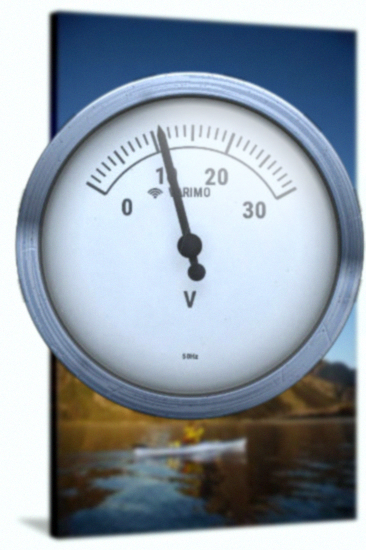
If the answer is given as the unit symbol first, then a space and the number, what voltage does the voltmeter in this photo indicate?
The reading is V 11
